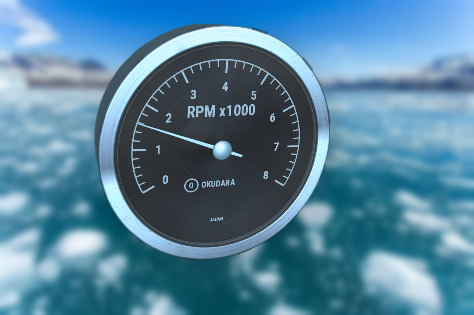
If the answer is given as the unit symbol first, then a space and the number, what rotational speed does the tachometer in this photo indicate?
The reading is rpm 1600
